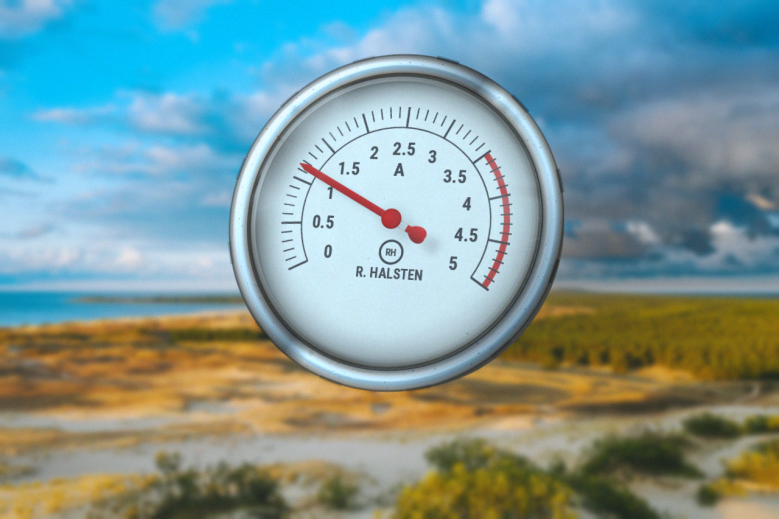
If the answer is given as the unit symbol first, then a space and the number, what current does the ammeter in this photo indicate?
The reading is A 1.15
